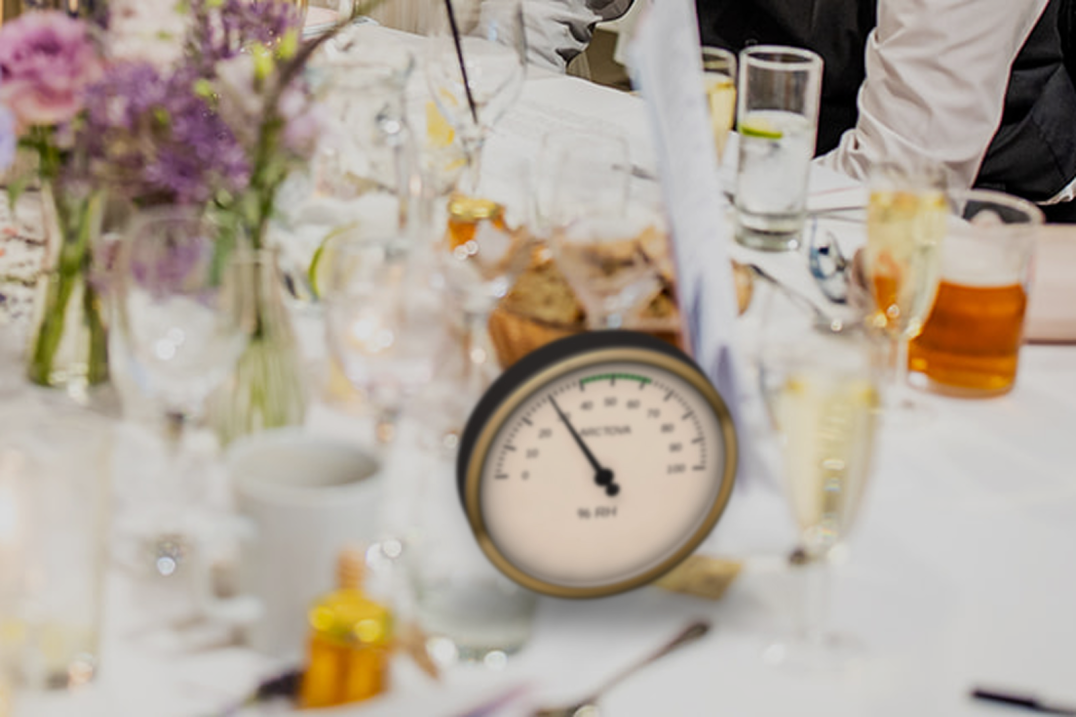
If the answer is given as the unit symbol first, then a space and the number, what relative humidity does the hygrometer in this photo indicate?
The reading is % 30
